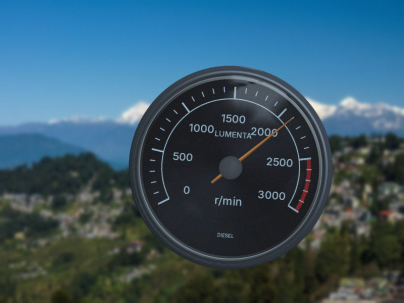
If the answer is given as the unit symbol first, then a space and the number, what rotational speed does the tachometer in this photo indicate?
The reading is rpm 2100
